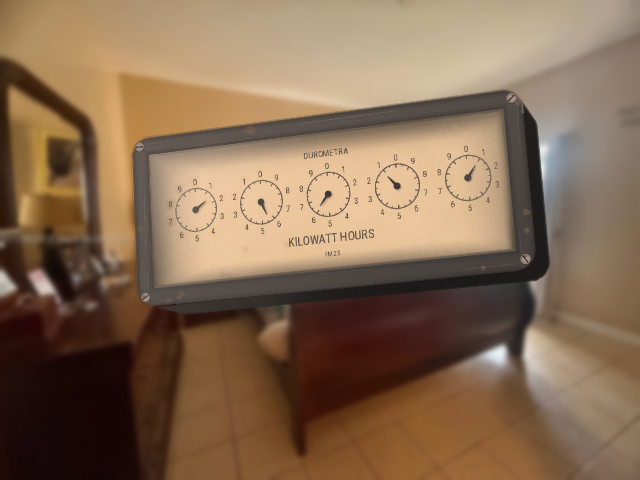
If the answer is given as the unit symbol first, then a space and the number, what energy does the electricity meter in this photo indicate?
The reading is kWh 15611
